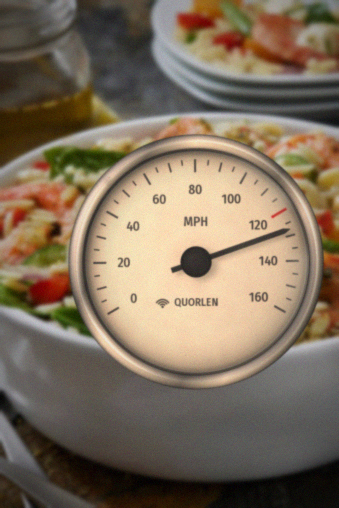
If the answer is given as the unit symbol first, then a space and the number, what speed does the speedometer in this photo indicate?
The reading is mph 127.5
